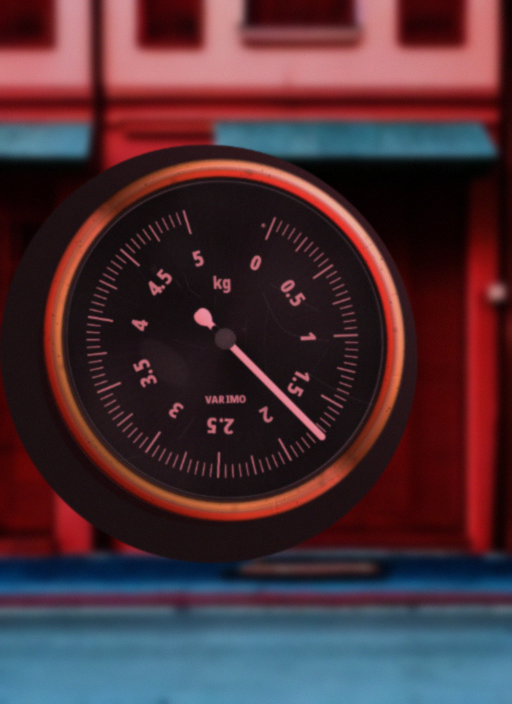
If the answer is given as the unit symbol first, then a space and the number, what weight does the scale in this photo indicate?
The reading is kg 1.75
